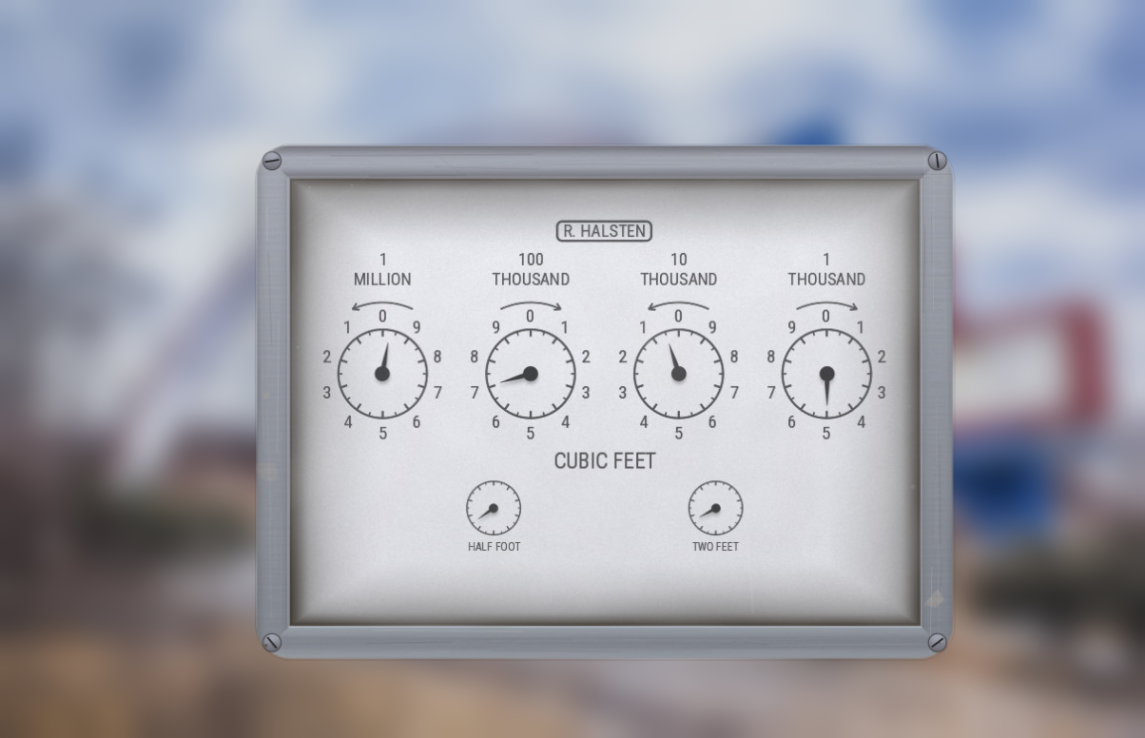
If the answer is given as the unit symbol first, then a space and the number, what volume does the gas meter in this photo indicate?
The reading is ft³ 970500
